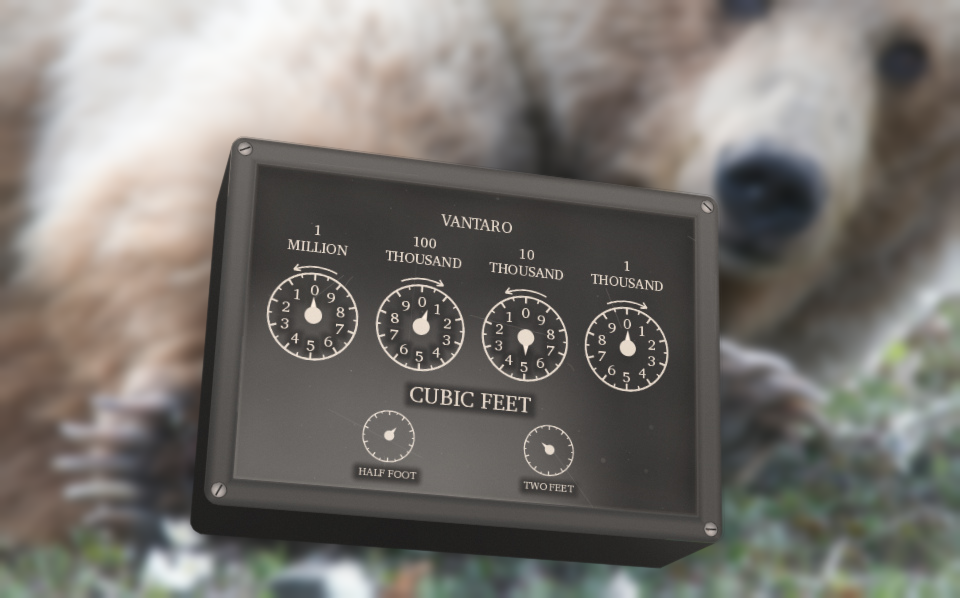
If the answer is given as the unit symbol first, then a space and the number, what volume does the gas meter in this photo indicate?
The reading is ft³ 5000
